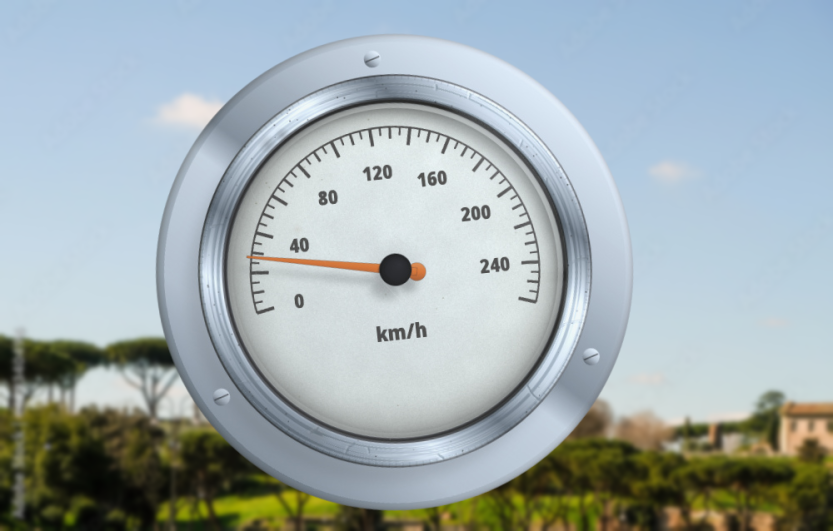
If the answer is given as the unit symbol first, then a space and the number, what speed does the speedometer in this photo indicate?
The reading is km/h 27.5
